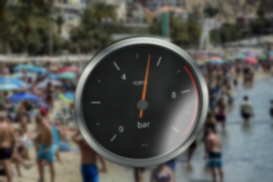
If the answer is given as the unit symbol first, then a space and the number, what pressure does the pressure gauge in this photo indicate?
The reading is bar 5.5
